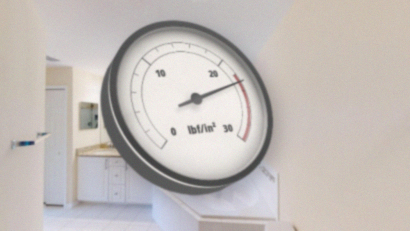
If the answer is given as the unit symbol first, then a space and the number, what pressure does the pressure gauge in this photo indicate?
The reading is psi 23
